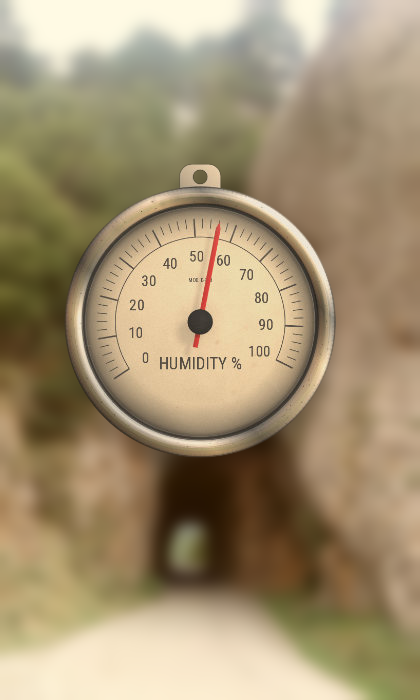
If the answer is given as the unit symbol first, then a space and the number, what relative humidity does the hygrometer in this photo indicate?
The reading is % 56
